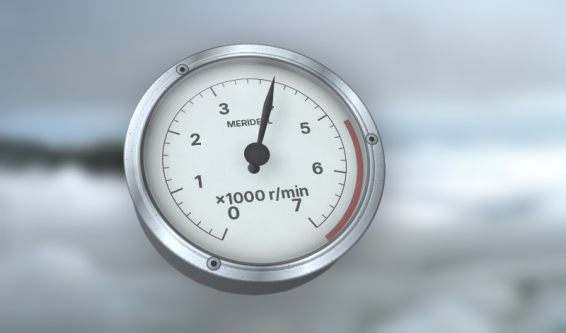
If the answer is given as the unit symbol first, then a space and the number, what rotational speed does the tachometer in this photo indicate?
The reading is rpm 4000
